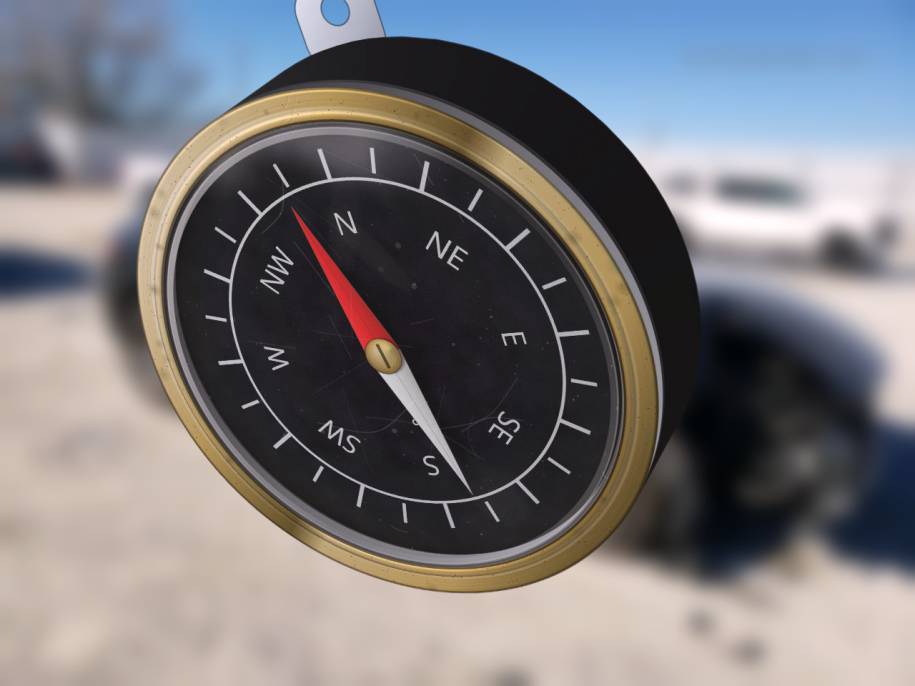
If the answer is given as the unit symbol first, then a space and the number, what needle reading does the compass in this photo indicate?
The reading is ° 345
